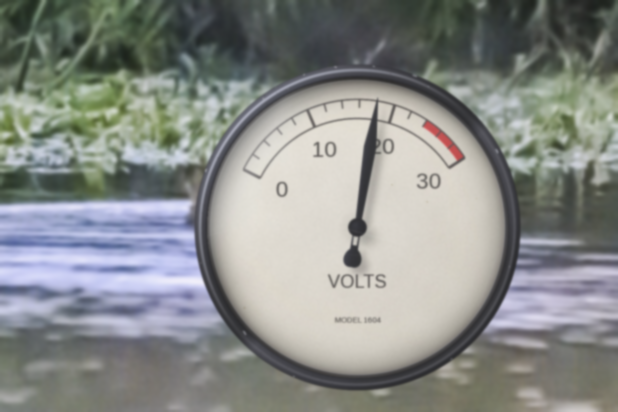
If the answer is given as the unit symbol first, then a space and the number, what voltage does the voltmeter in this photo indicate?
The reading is V 18
